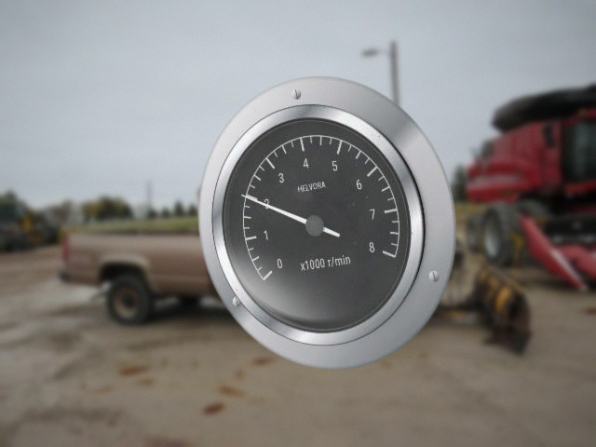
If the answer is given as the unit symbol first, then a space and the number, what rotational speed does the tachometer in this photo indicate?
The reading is rpm 2000
